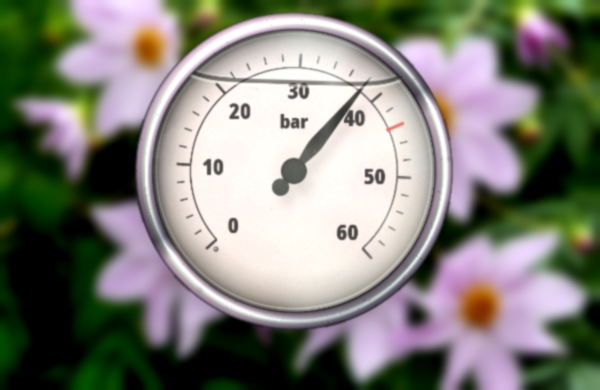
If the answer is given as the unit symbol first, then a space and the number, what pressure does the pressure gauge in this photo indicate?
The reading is bar 38
